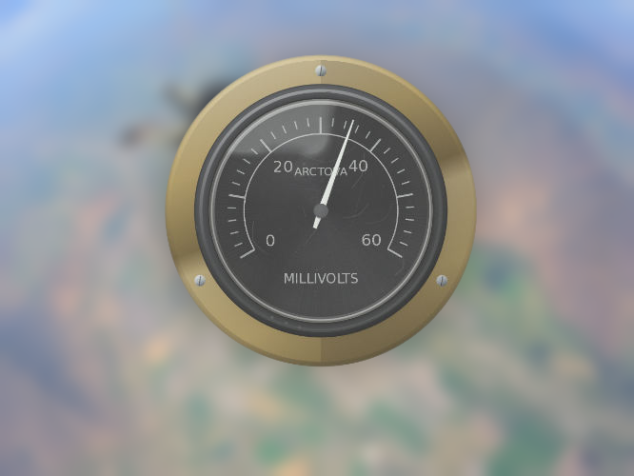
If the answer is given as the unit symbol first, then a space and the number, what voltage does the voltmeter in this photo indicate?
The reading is mV 35
